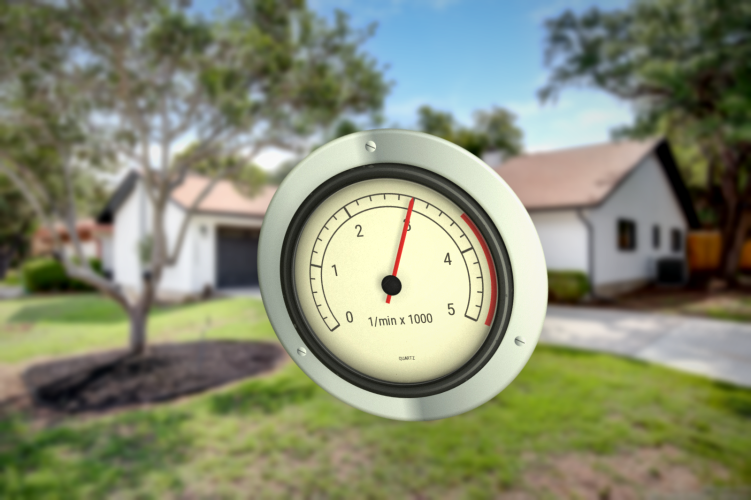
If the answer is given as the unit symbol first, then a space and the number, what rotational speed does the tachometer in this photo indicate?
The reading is rpm 3000
